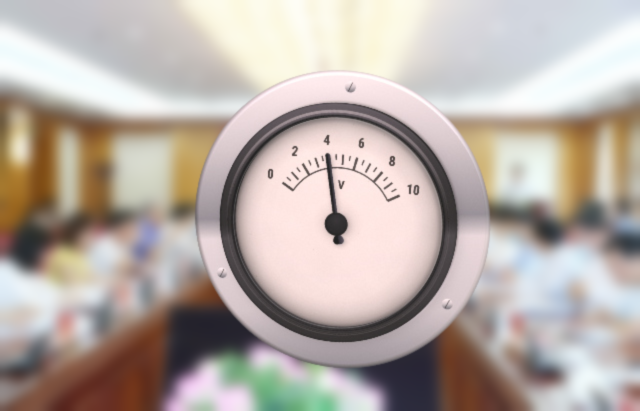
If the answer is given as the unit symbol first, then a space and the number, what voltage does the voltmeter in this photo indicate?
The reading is V 4
